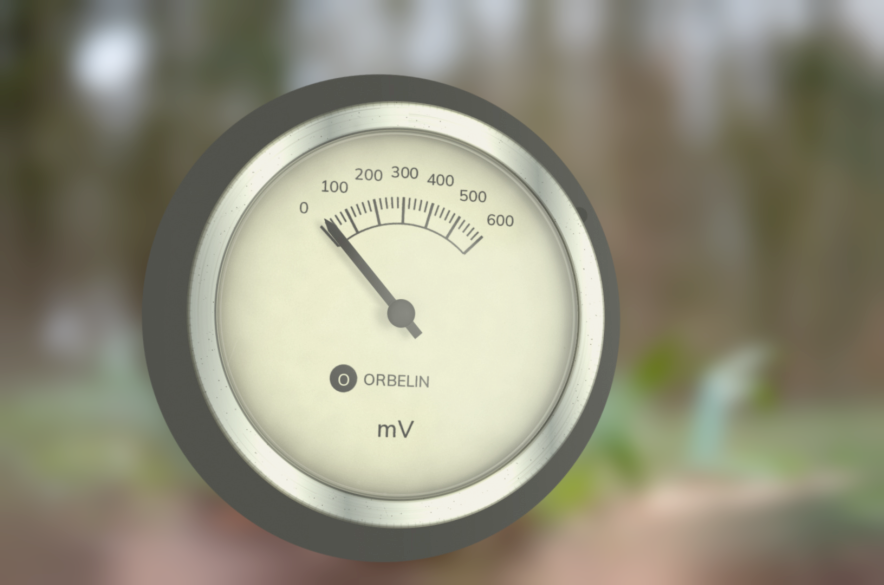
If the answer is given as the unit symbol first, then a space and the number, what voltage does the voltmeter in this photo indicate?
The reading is mV 20
